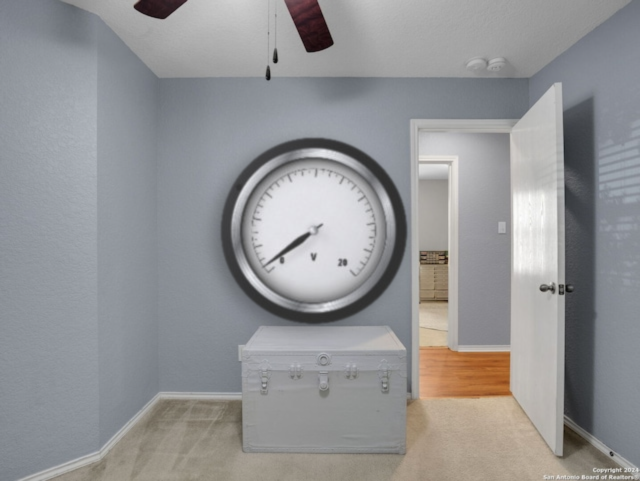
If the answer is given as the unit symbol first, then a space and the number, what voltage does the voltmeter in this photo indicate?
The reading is V 0.5
